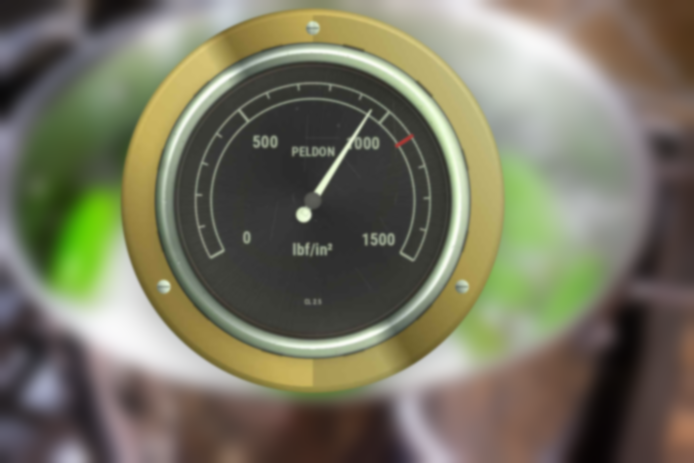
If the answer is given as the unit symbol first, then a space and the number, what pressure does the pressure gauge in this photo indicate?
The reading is psi 950
